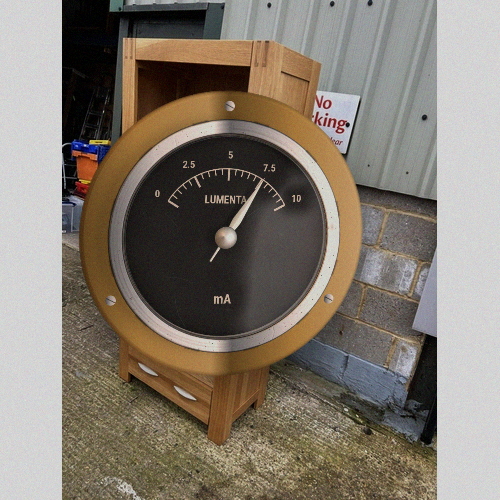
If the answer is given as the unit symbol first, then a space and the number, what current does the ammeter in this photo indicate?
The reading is mA 7.5
